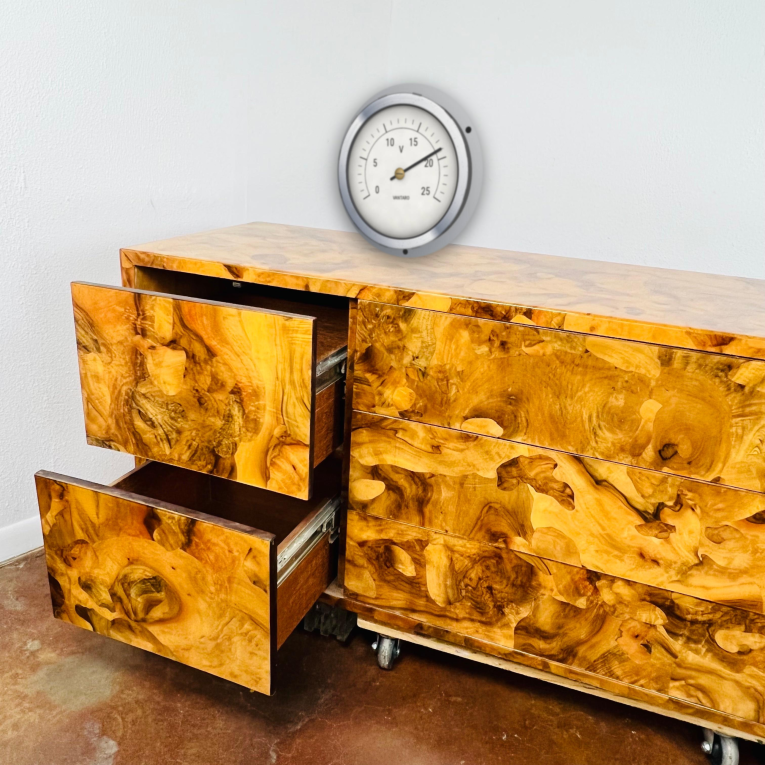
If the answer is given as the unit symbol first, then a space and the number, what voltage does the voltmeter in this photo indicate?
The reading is V 19
